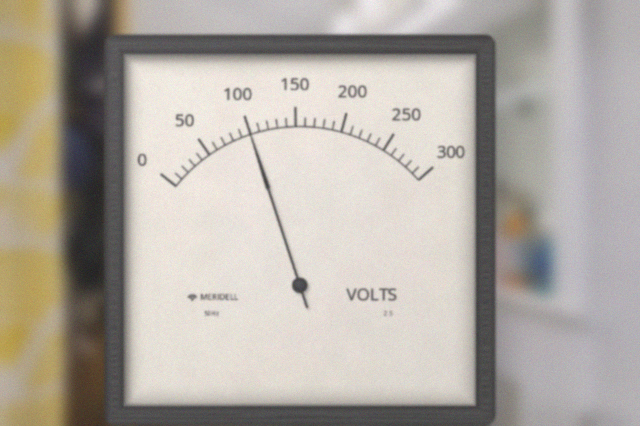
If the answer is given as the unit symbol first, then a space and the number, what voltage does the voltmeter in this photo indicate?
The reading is V 100
